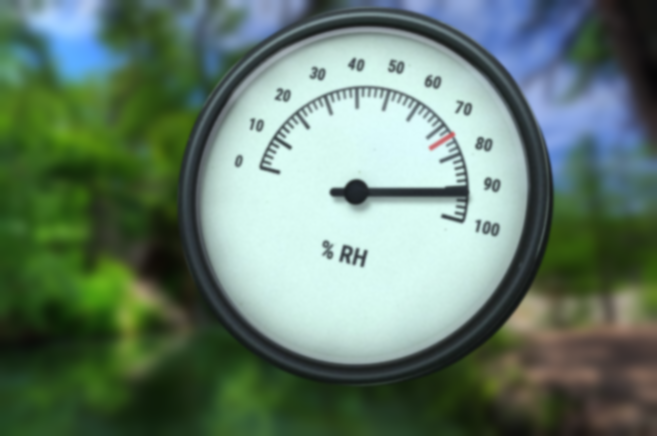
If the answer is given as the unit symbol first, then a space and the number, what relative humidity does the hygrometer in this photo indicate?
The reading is % 92
